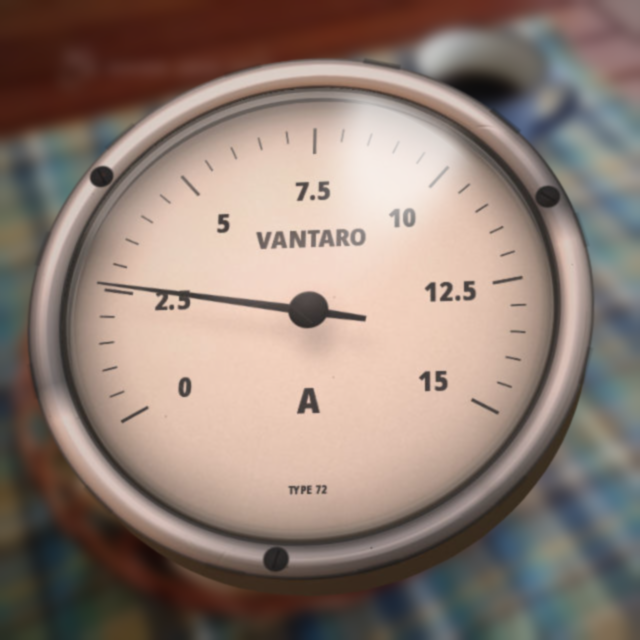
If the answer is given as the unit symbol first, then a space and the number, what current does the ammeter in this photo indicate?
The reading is A 2.5
